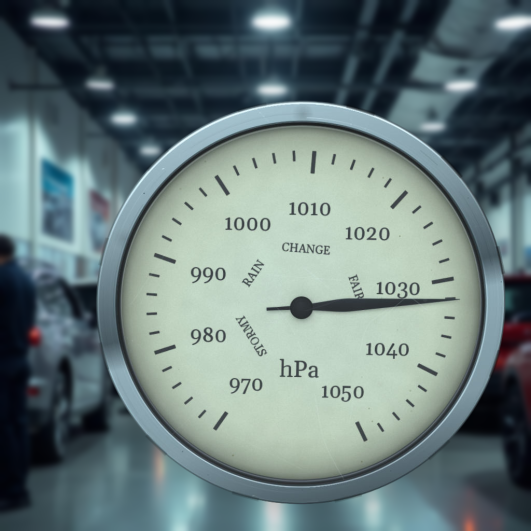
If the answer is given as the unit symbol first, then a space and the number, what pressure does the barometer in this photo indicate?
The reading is hPa 1032
